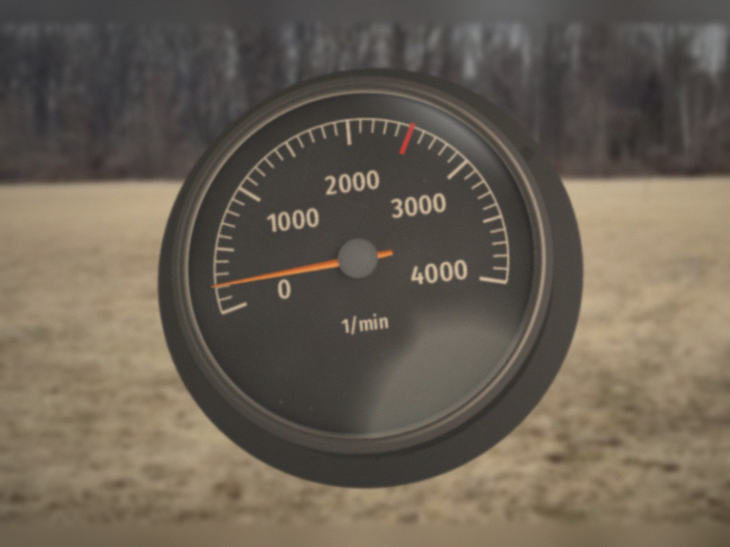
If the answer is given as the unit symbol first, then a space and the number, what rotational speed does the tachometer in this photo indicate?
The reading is rpm 200
